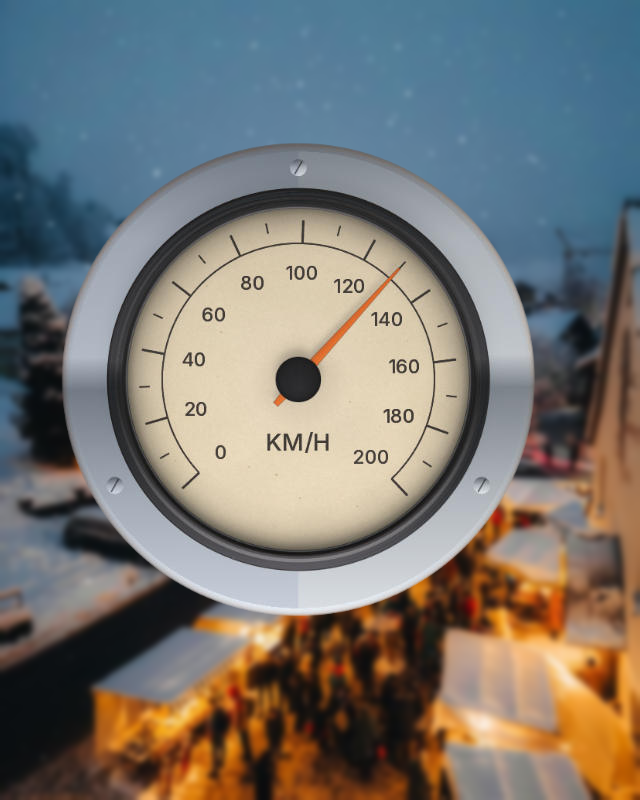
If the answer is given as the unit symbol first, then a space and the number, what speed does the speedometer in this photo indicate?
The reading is km/h 130
